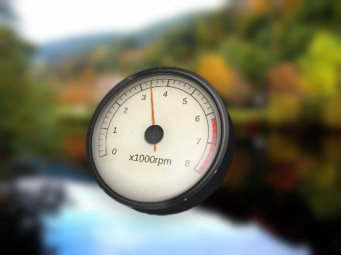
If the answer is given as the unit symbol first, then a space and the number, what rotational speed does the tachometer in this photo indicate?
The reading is rpm 3400
